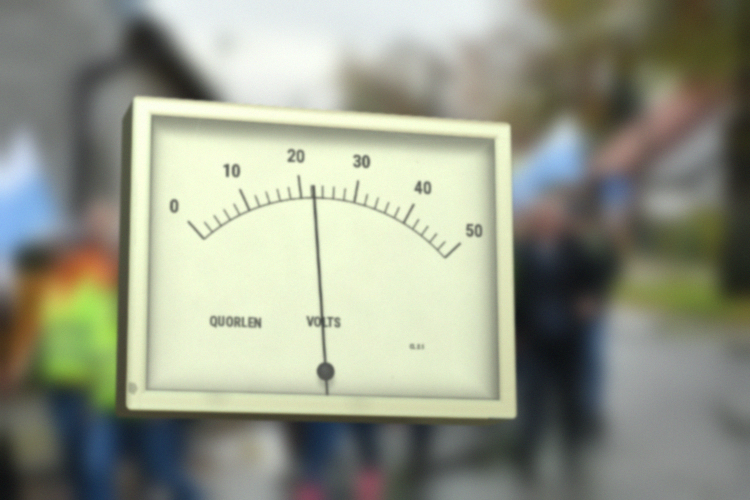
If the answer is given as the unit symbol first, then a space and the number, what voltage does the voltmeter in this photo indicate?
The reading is V 22
